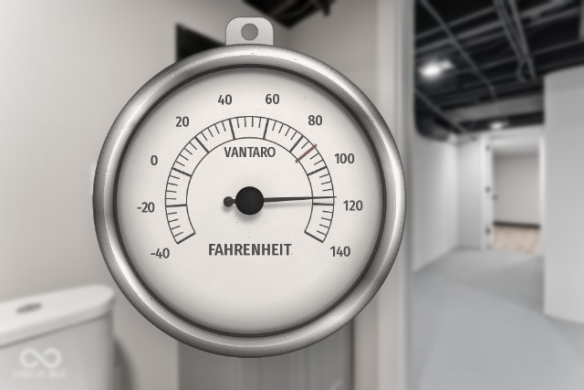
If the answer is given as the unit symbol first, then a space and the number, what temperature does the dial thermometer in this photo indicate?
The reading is °F 116
